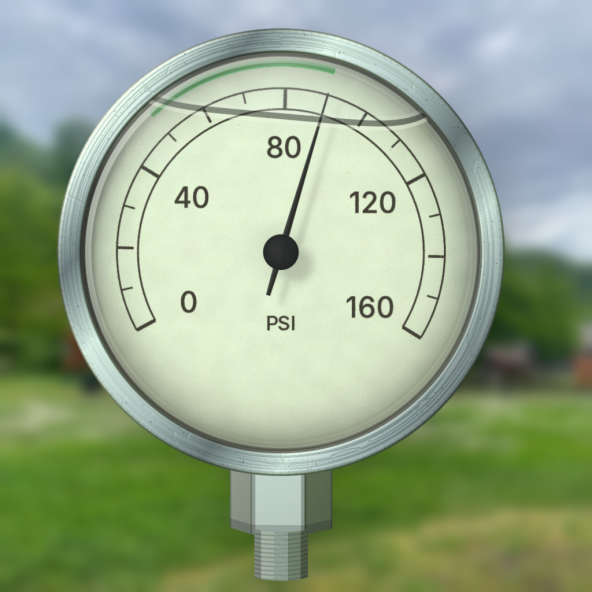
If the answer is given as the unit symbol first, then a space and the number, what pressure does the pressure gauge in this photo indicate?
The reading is psi 90
